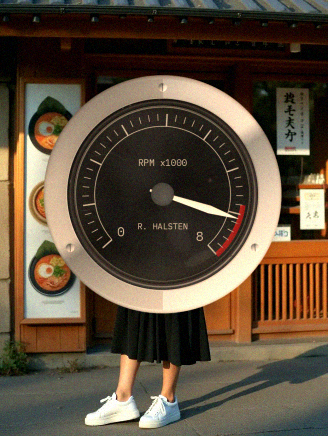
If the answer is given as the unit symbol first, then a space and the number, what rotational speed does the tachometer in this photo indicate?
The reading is rpm 7100
